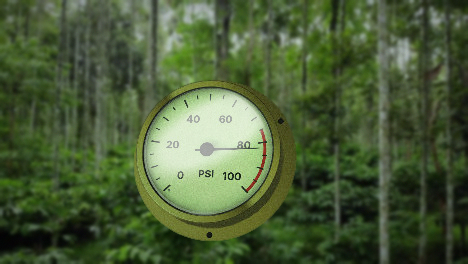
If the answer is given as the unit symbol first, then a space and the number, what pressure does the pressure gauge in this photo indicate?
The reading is psi 82.5
